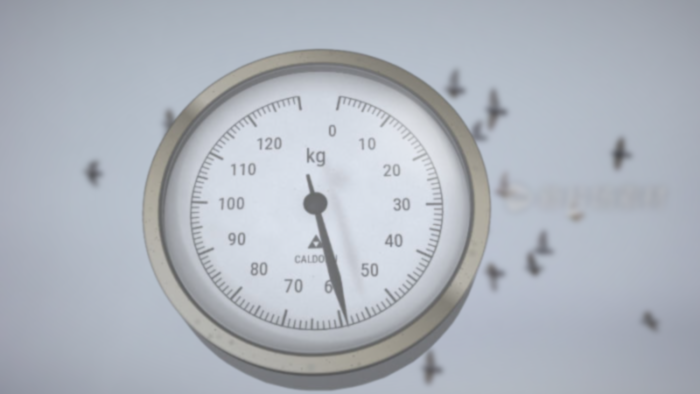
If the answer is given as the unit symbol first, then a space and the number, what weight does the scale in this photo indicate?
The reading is kg 59
